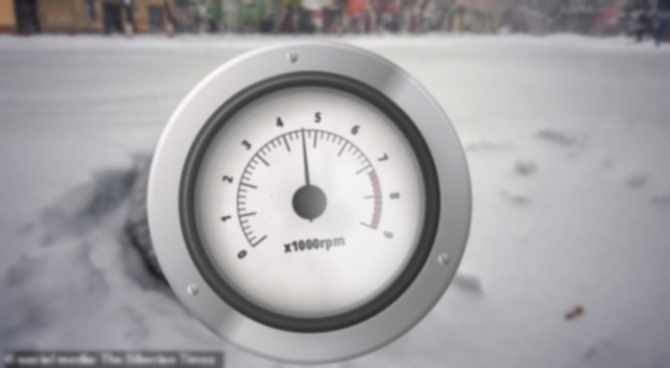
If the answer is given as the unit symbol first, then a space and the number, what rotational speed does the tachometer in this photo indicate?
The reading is rpm 4600
